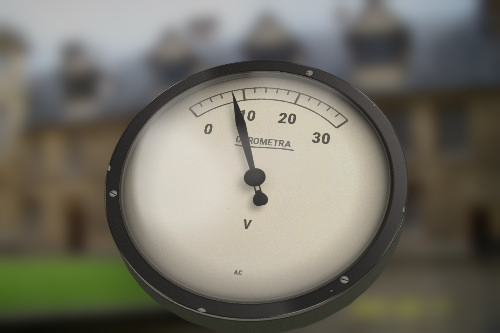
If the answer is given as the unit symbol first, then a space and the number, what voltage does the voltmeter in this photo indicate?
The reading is V 8
